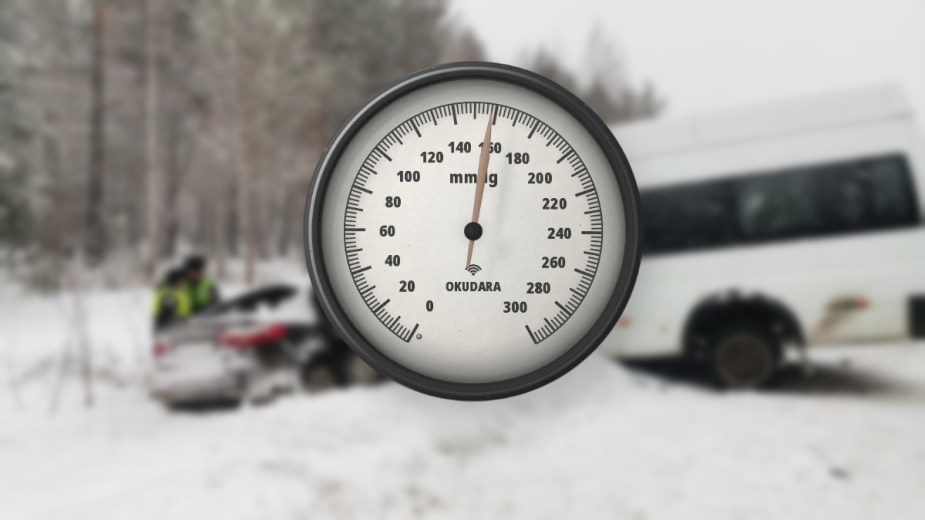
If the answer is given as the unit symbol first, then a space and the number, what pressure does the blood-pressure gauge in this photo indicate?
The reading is mmHg 158
